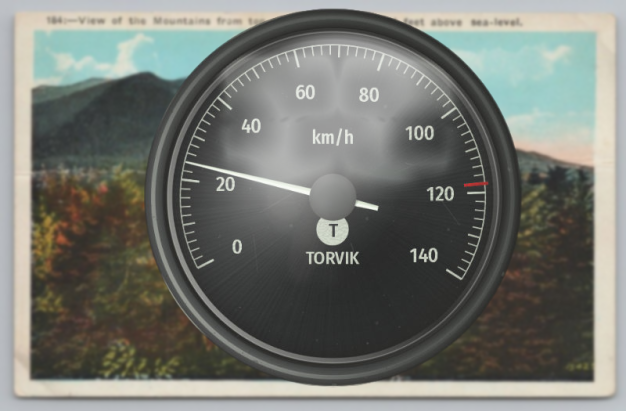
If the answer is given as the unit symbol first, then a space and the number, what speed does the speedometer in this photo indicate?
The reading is km/h 24
